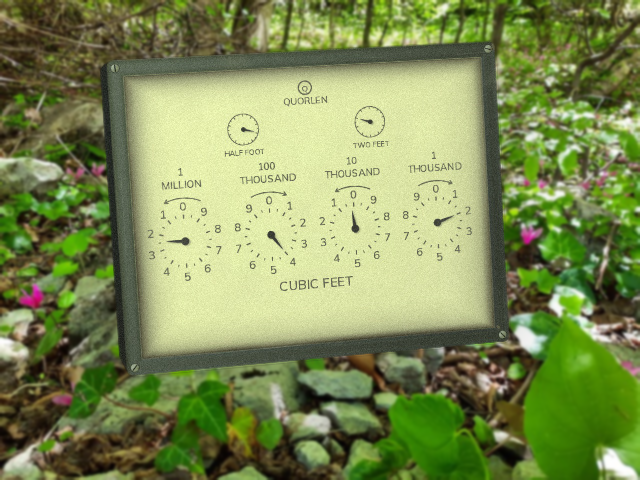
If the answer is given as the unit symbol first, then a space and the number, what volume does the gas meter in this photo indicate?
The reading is ft³ 240200
